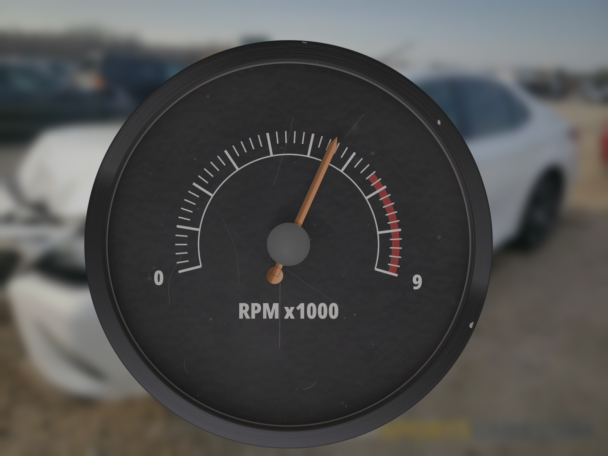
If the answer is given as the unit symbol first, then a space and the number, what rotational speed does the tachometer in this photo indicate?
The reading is rpm 5500
